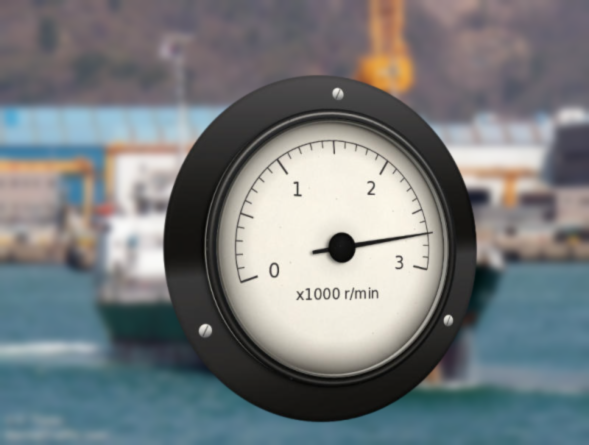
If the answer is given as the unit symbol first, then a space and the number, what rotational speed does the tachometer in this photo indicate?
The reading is rpm 2700
